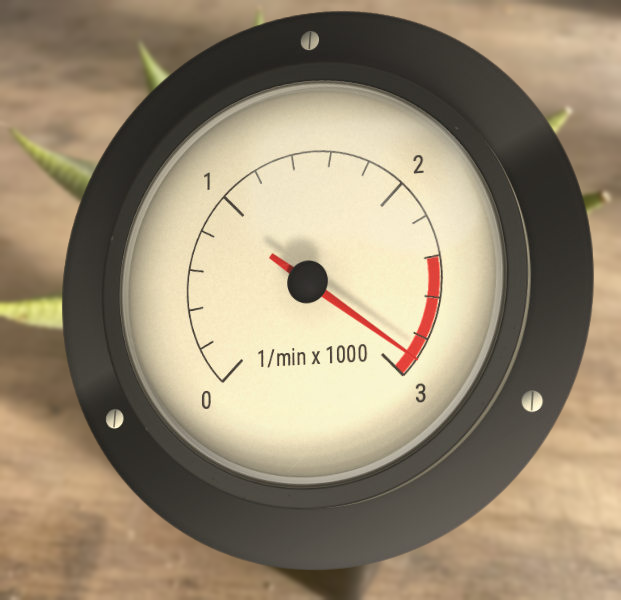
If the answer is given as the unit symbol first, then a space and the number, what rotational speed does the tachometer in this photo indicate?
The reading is rpm 2900
